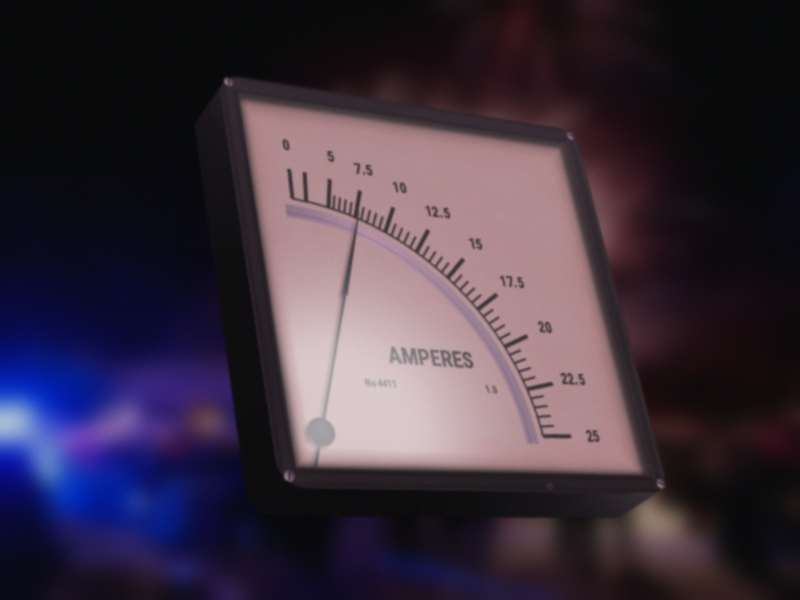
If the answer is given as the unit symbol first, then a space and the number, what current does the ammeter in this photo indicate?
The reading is A 7.5
